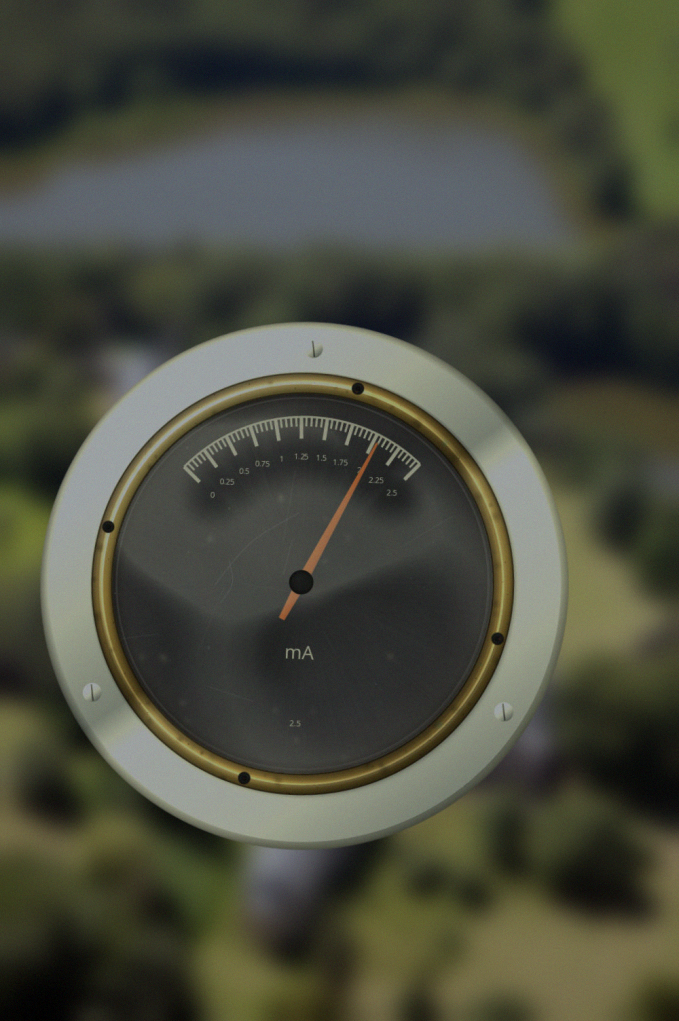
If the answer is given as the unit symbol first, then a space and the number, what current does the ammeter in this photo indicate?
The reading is mA 2.05
